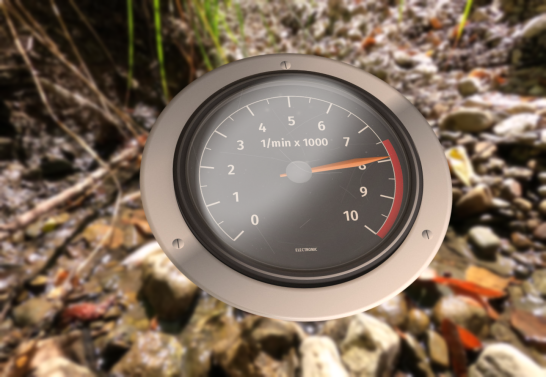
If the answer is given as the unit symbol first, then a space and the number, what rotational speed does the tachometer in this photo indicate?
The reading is rpm 8000
